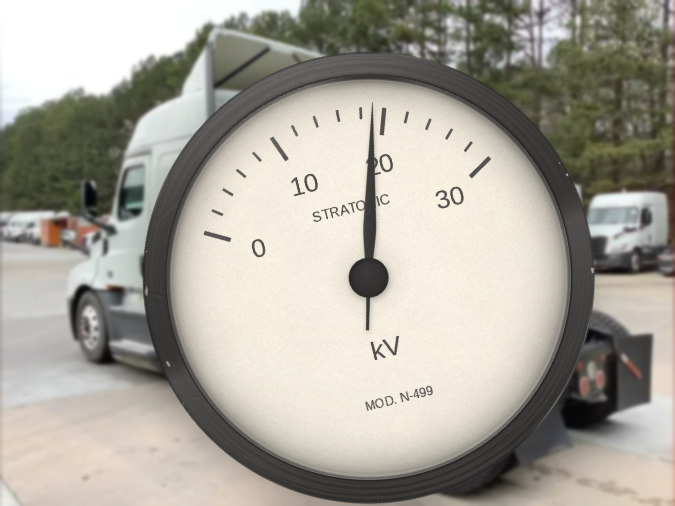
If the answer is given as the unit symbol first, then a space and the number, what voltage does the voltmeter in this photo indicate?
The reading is kV 19
